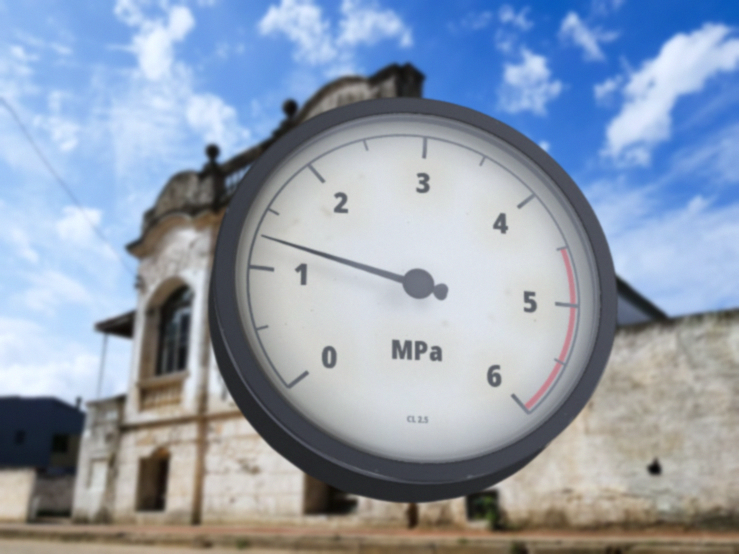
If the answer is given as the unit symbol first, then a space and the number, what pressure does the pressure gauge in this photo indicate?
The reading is MPa 1.25
